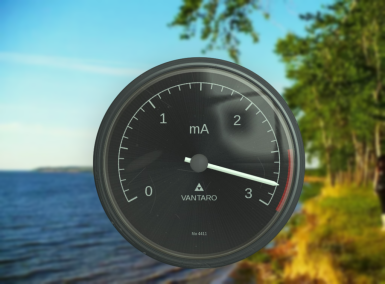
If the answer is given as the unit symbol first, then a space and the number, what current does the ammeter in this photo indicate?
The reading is mA 2.8
